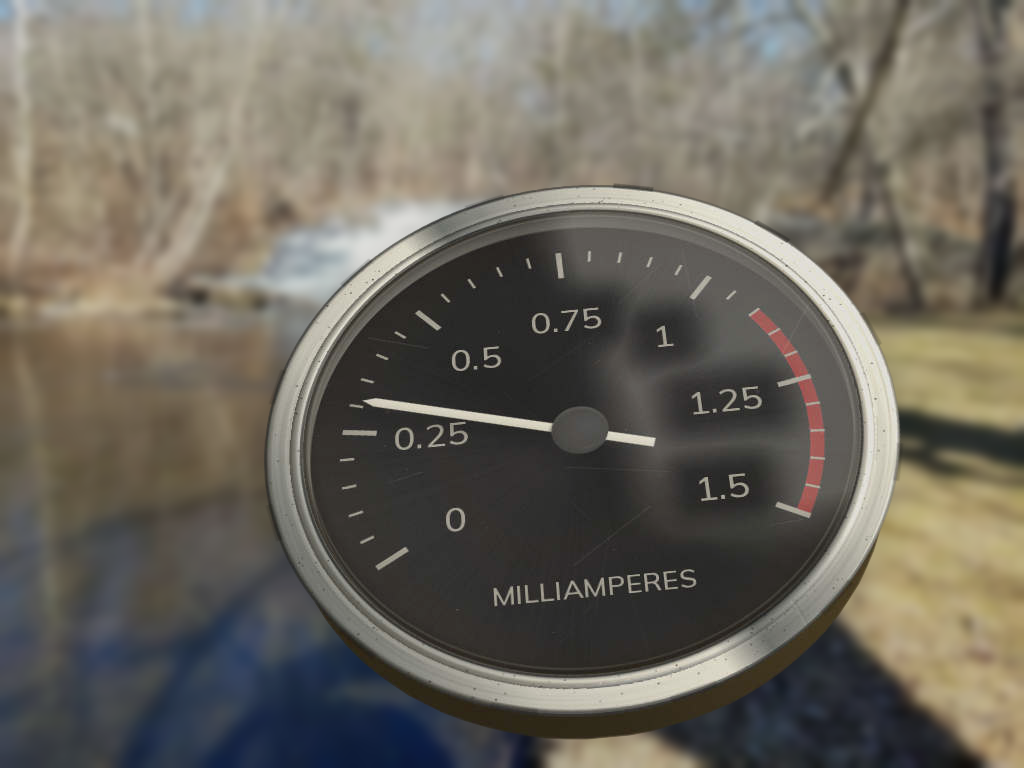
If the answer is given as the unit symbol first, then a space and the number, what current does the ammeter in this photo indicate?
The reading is mA 0.3
